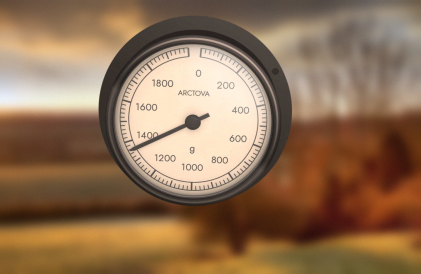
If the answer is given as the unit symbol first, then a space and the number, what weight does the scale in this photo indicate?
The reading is g 1360
